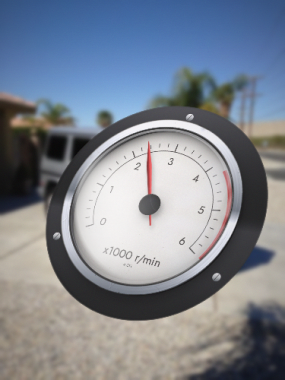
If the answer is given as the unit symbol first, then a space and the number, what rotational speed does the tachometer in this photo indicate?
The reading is rpm 2400
